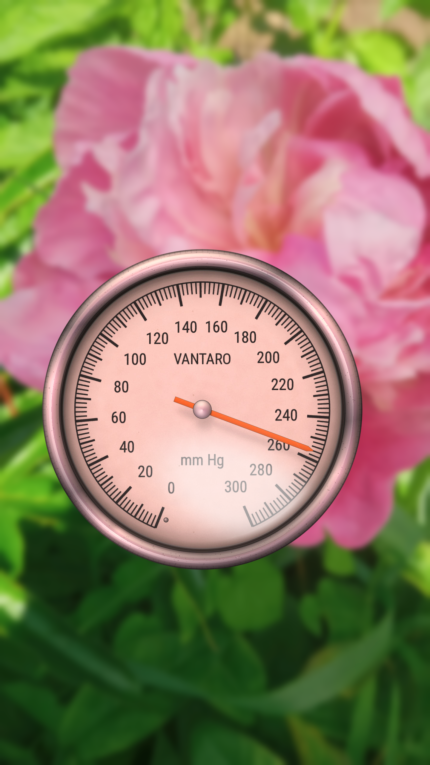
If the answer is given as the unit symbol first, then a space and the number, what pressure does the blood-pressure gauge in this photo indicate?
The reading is mmHg 256
